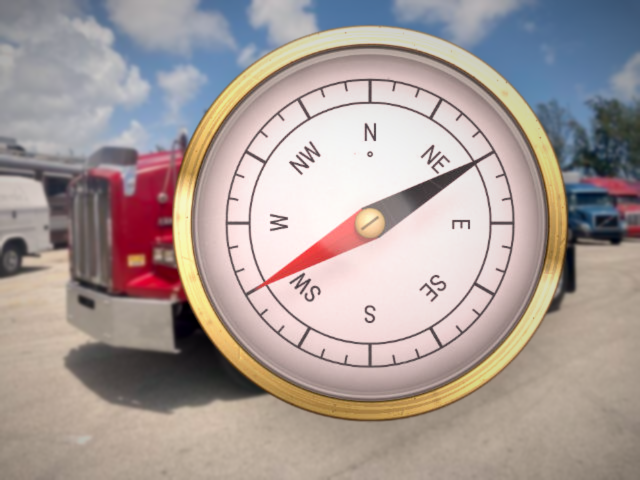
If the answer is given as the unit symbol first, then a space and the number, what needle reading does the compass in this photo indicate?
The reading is ° 240
